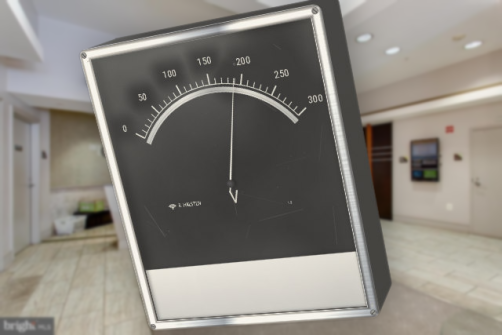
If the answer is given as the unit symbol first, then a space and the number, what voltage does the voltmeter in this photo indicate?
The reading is V 190
